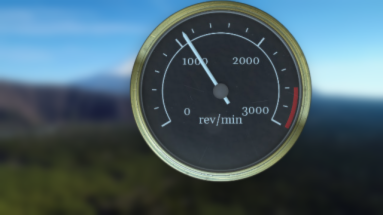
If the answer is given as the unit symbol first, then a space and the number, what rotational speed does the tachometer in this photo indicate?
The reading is rpm 1100
